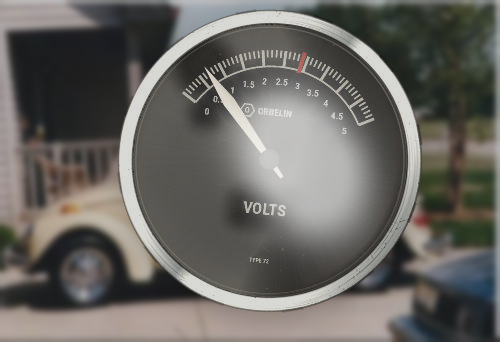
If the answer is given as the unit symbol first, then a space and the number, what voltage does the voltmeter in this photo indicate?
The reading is V 0.7
